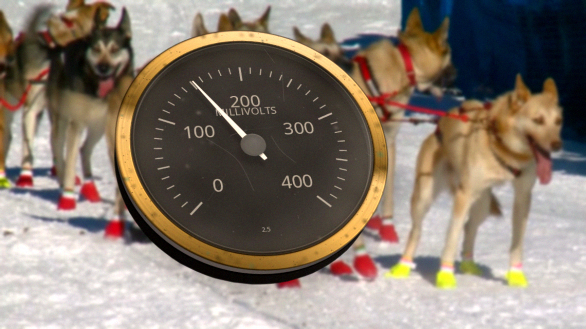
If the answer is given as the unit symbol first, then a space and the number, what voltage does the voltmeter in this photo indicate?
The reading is mV 150
